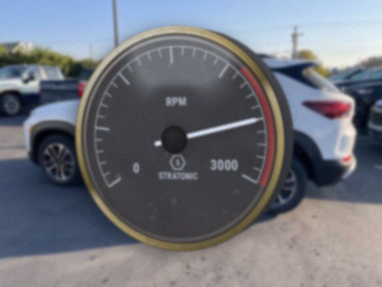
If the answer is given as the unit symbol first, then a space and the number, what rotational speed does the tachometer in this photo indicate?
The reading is rpm 2500
